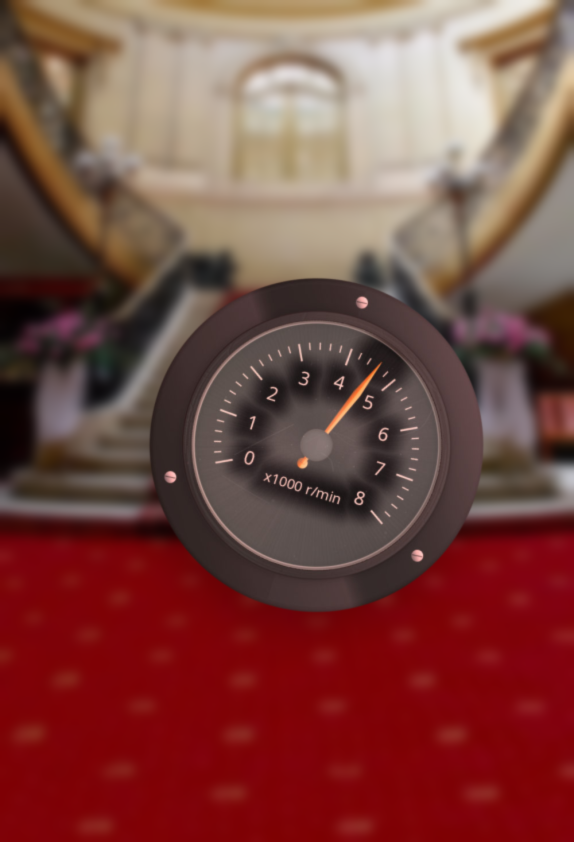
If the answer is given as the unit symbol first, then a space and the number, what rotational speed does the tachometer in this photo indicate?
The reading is rpm 4600
